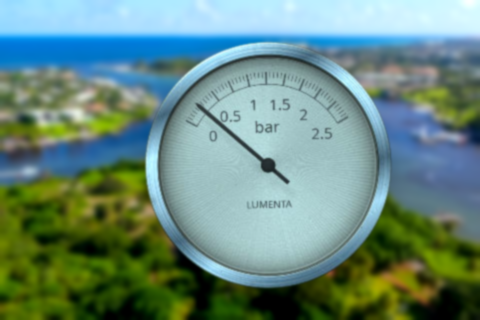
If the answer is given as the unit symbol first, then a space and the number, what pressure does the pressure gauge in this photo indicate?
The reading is bar 0.25
